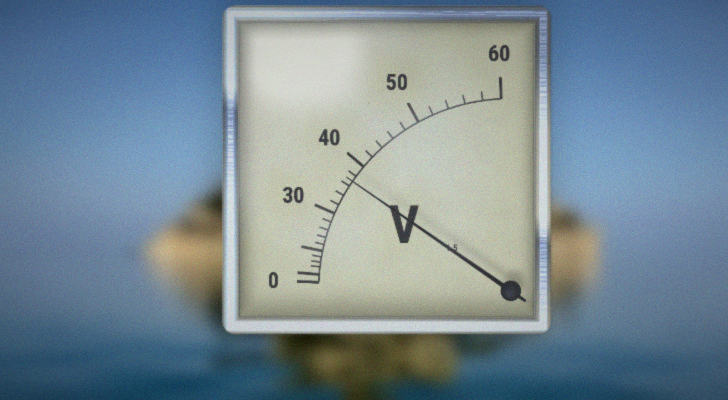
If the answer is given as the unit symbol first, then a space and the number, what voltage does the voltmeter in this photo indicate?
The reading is V 37
